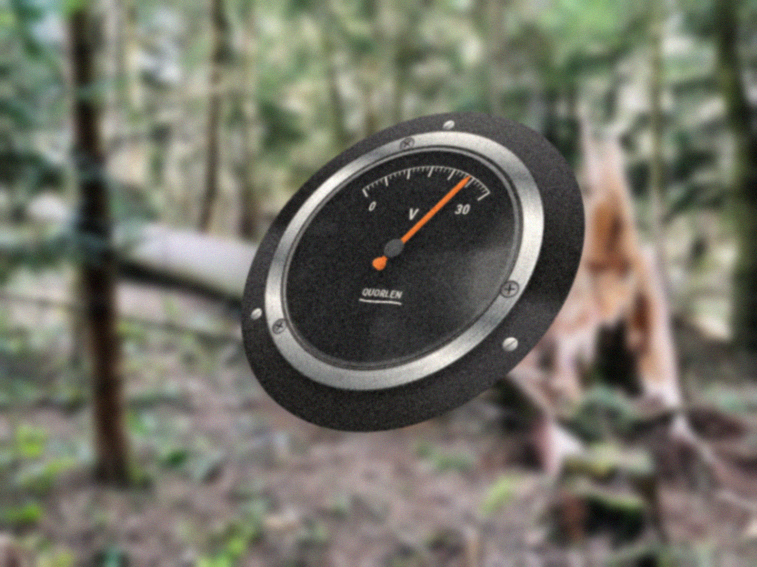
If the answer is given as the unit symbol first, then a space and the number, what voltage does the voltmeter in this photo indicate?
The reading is V 25
